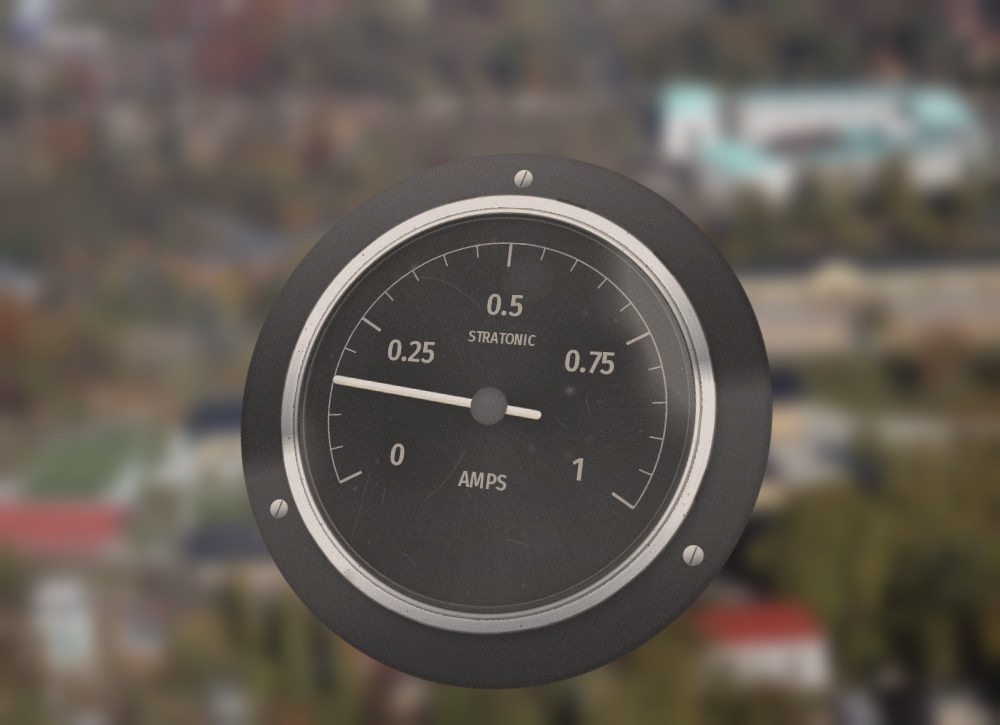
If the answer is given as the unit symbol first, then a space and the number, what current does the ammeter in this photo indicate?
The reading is A 0.15
